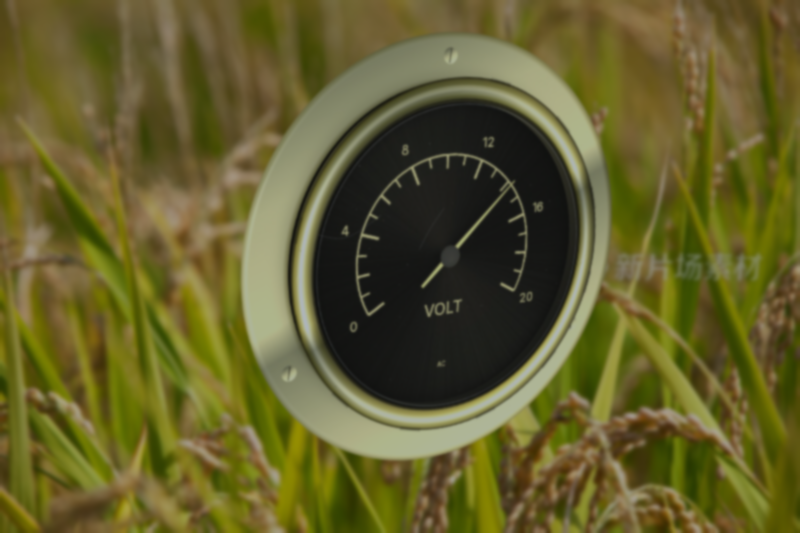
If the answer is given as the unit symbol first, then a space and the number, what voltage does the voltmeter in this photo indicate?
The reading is V 14
